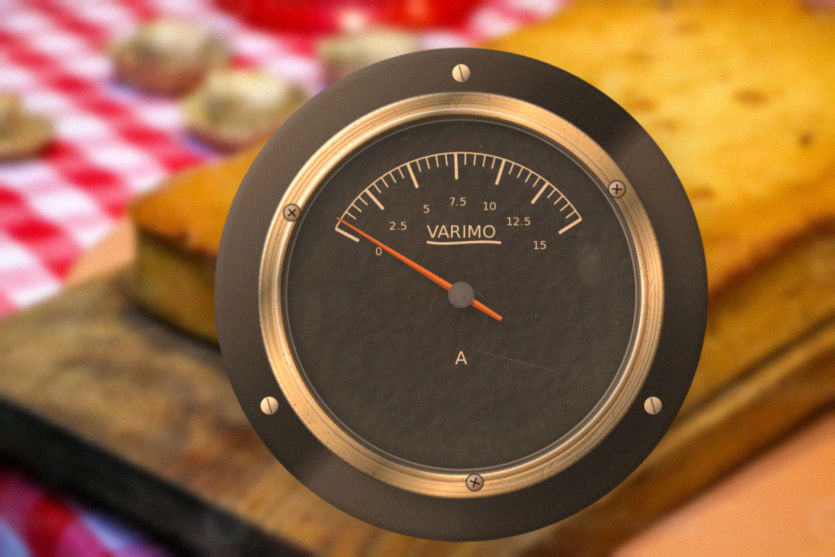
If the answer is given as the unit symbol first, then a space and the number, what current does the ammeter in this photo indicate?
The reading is A 0.5
